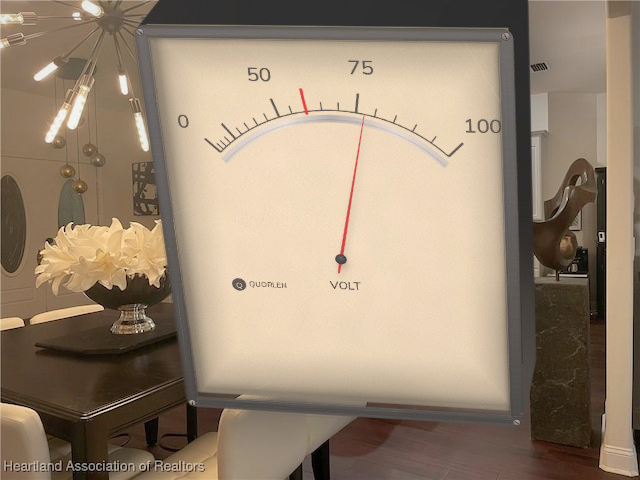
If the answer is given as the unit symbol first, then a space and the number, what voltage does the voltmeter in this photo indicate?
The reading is V 77.5
